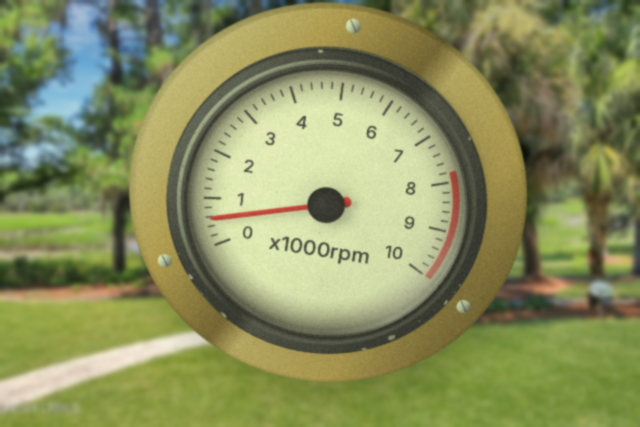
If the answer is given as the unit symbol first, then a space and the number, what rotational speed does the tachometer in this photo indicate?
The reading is rpm 600
